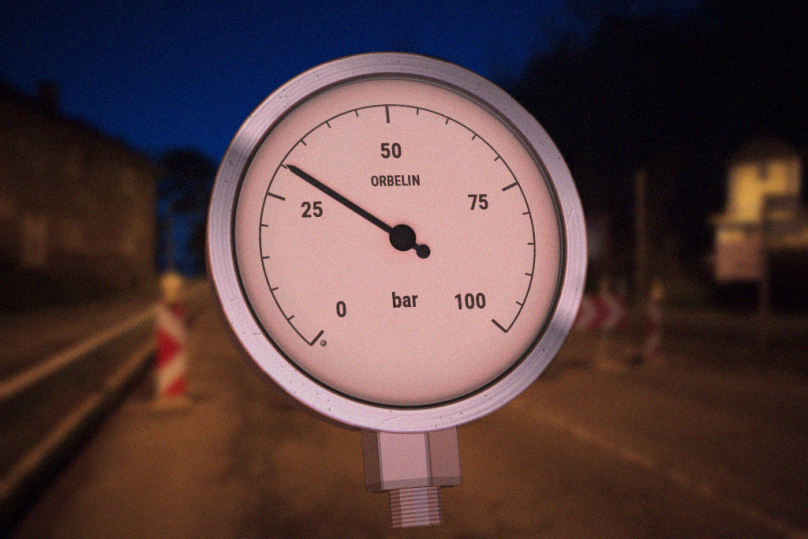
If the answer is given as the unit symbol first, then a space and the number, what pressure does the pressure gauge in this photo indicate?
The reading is bar 30
